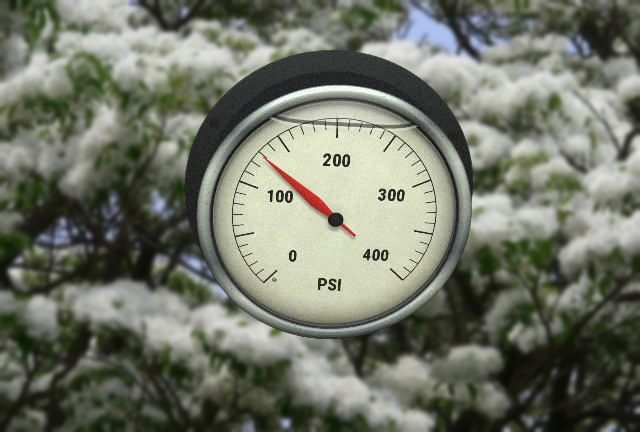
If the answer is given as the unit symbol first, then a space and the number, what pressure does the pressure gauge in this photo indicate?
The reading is psi 130
